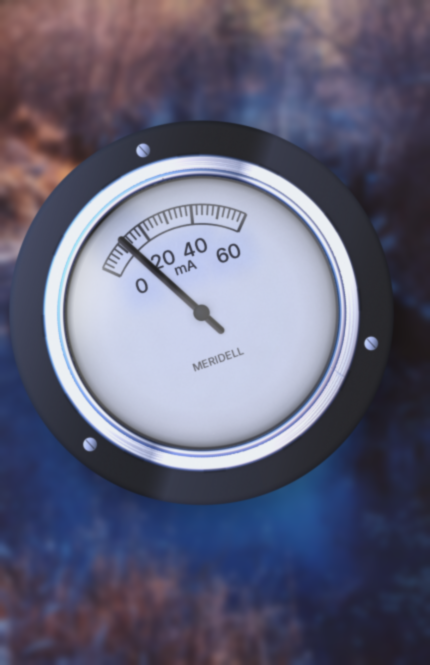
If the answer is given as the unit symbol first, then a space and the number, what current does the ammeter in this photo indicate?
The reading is mA 12
